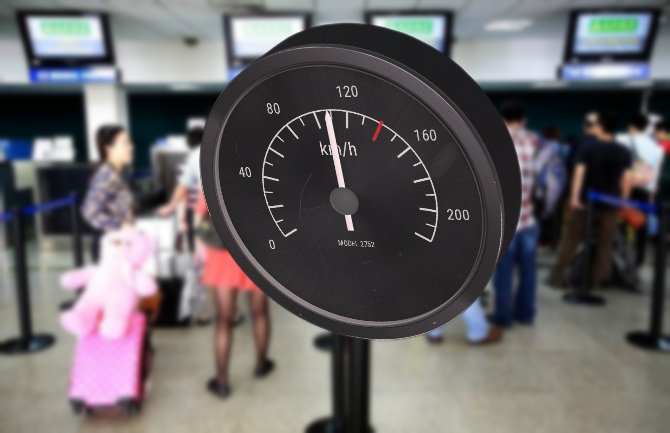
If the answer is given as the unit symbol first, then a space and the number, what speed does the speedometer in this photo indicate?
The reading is km/h 110
